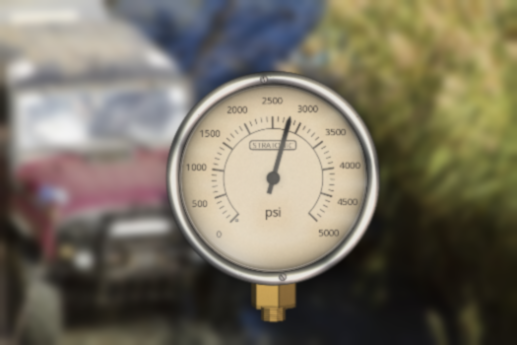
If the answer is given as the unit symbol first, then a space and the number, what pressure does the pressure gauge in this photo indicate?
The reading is psi 2800
